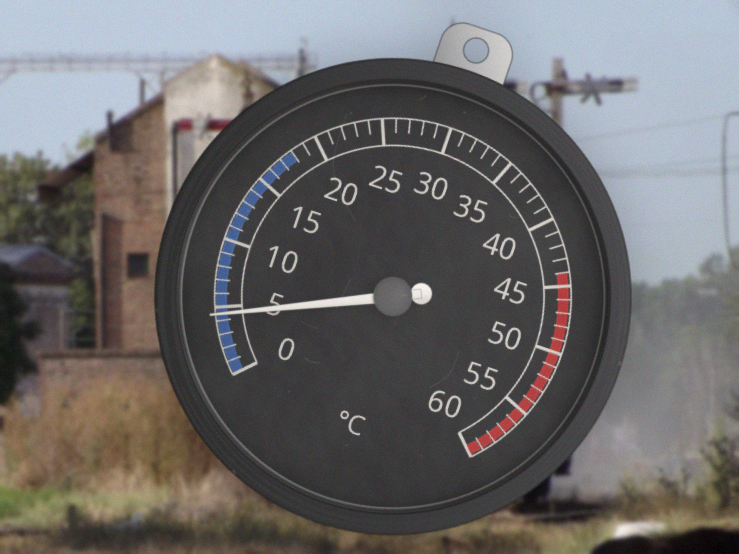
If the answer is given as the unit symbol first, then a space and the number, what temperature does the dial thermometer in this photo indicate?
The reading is °C 4.5
